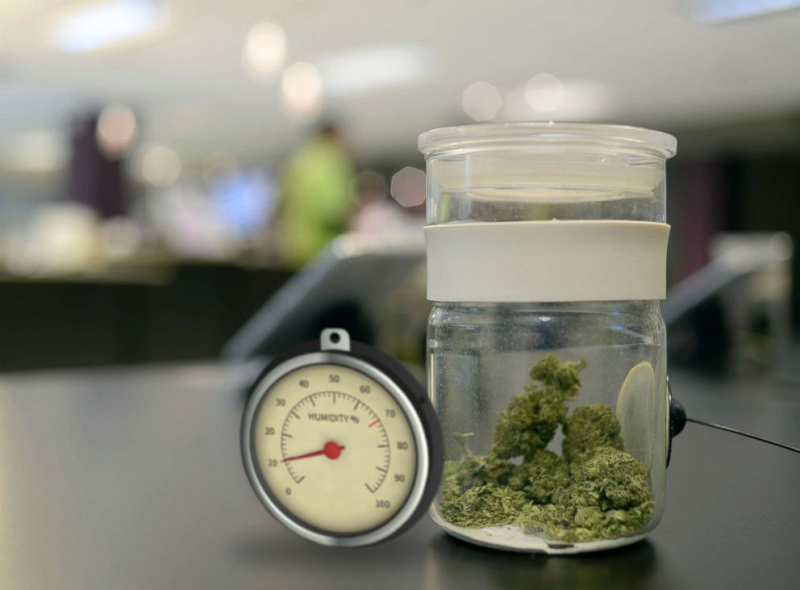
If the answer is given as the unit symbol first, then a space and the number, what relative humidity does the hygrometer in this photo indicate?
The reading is % 10
